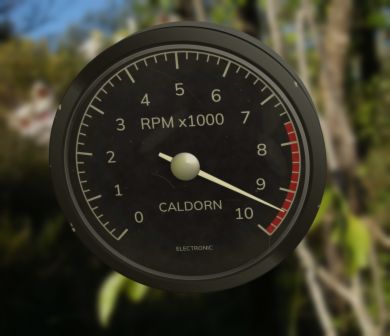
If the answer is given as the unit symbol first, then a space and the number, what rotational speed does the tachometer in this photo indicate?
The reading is rpm 9400
